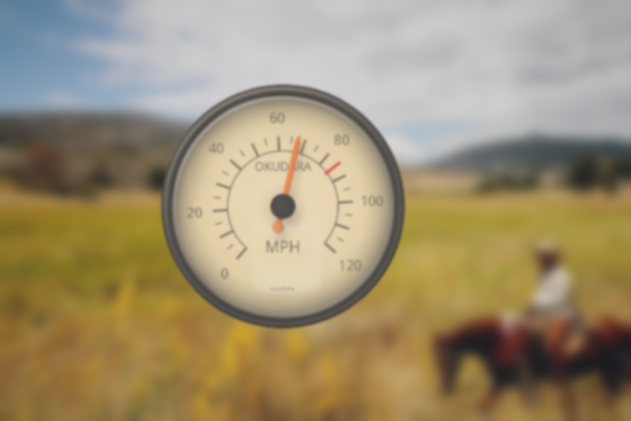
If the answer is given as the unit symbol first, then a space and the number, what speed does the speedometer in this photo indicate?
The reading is mph 67.5
